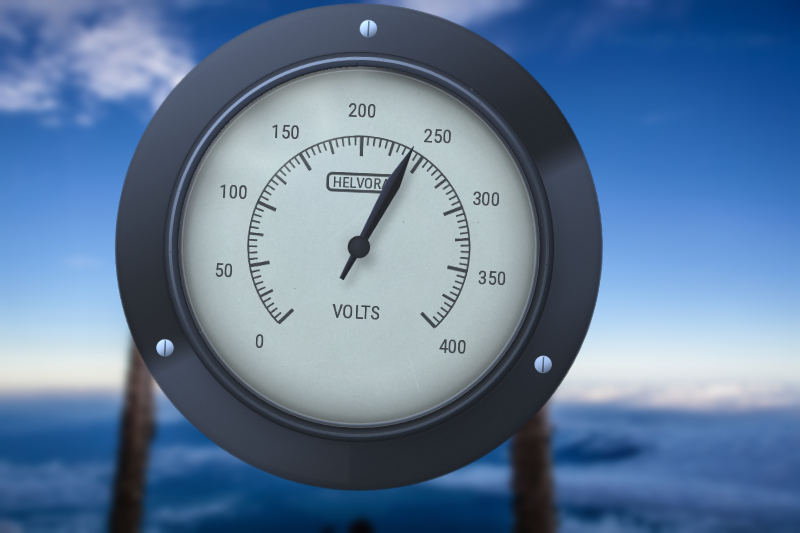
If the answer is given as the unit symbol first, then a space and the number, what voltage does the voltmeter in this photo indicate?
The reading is V 240
